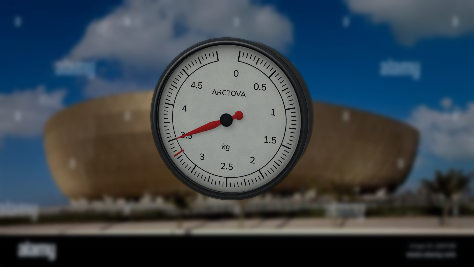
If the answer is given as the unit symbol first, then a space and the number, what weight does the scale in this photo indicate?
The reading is kg 3.5
